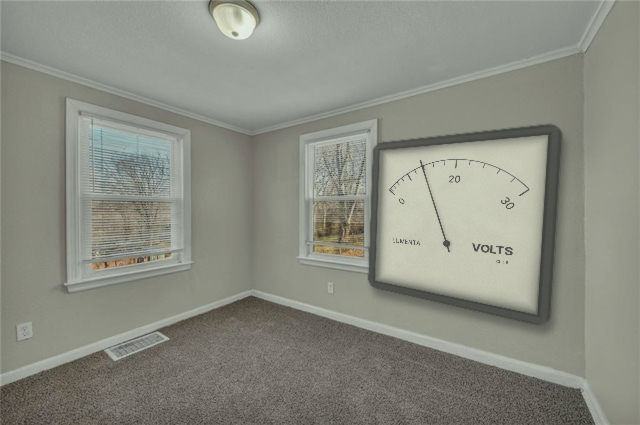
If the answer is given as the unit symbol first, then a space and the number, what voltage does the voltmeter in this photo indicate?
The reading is V 14
